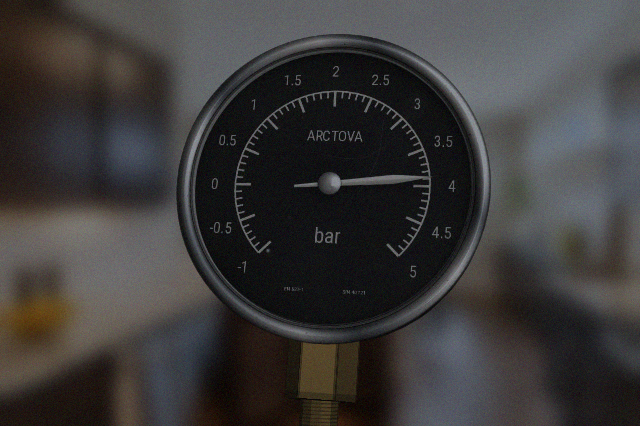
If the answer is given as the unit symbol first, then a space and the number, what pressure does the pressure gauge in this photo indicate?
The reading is bar 3.9
